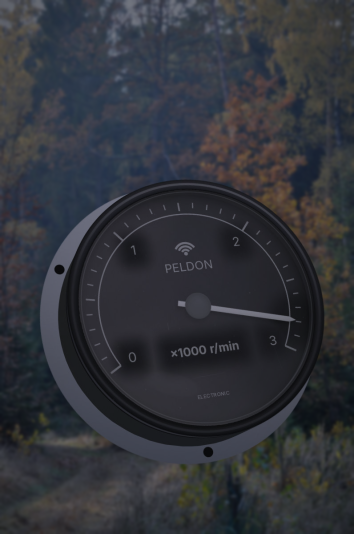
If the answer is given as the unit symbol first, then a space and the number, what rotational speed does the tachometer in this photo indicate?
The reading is rpm 2800
